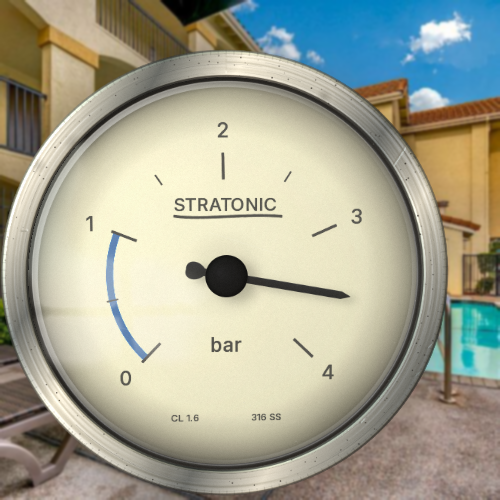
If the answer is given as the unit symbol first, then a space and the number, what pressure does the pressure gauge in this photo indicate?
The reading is bar 3.5
